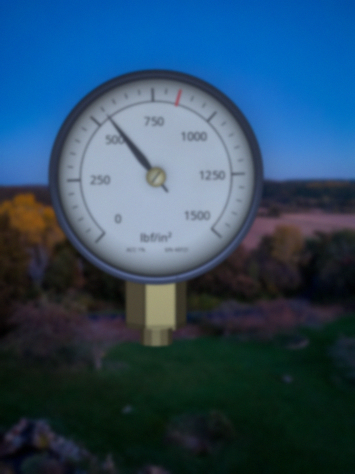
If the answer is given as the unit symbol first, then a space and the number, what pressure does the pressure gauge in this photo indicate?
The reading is psi 550
